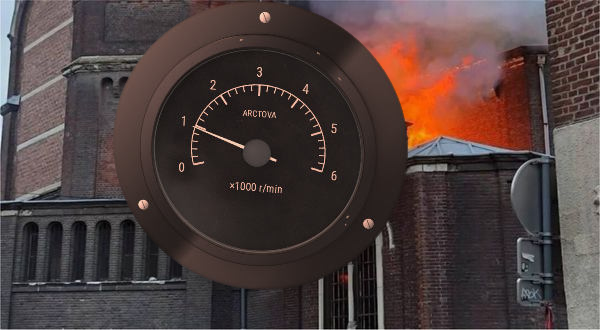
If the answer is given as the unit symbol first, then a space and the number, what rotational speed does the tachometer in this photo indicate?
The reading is rpm 1000
